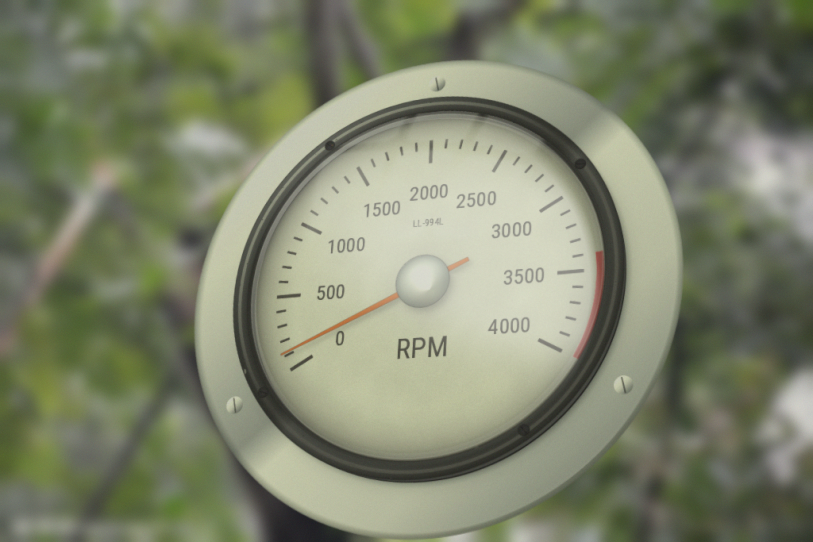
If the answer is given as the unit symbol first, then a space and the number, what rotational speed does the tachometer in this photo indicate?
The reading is rpm 100
